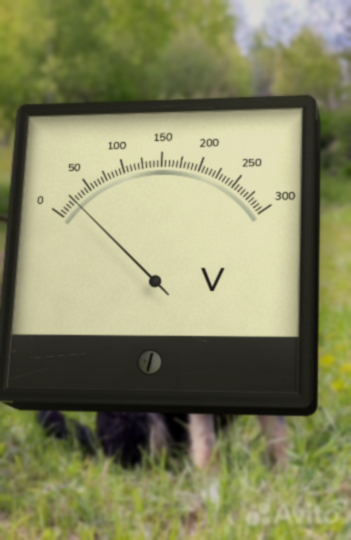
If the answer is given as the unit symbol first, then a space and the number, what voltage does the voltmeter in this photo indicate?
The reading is V 25
